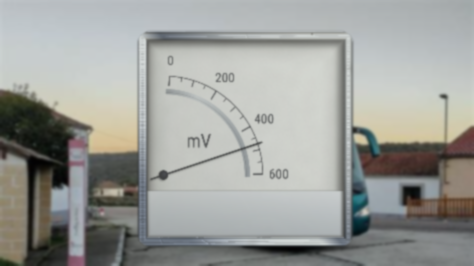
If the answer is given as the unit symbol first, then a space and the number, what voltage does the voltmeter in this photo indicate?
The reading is mV 475
